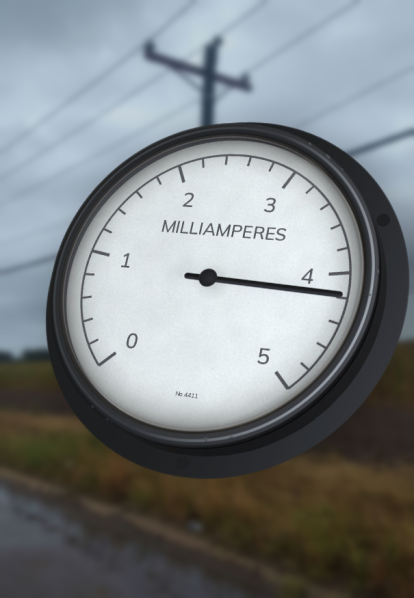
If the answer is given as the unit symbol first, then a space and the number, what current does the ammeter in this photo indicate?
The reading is mA 4.2
